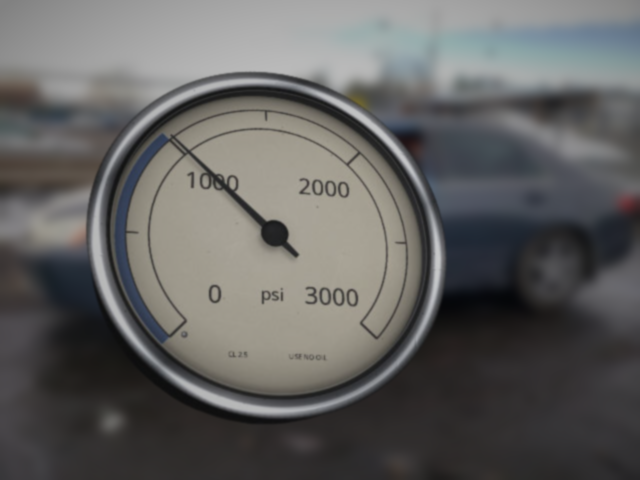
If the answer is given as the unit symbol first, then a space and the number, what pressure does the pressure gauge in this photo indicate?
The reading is psi 1000
